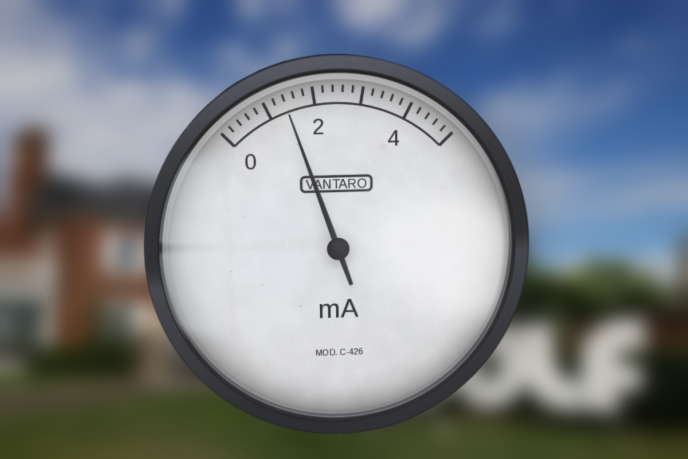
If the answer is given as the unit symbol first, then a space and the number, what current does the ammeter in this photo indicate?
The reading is mA 1.4
